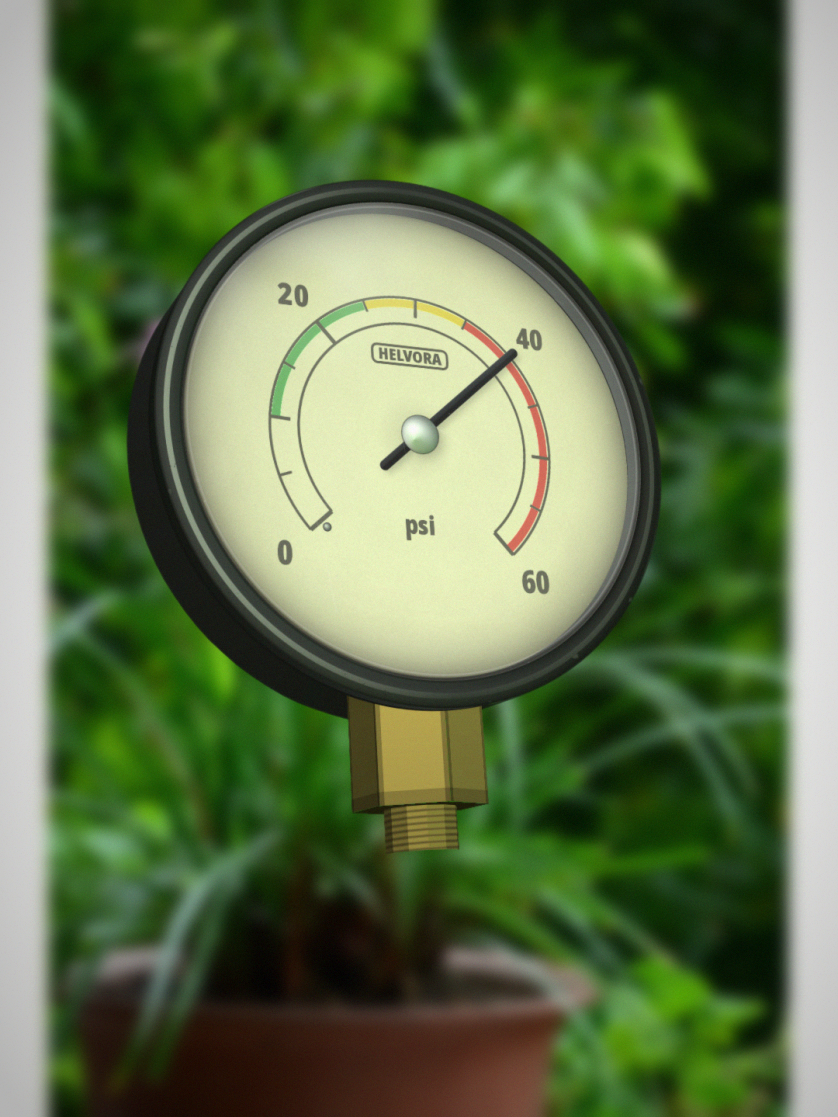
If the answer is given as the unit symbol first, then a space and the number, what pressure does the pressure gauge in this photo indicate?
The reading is psi 40
